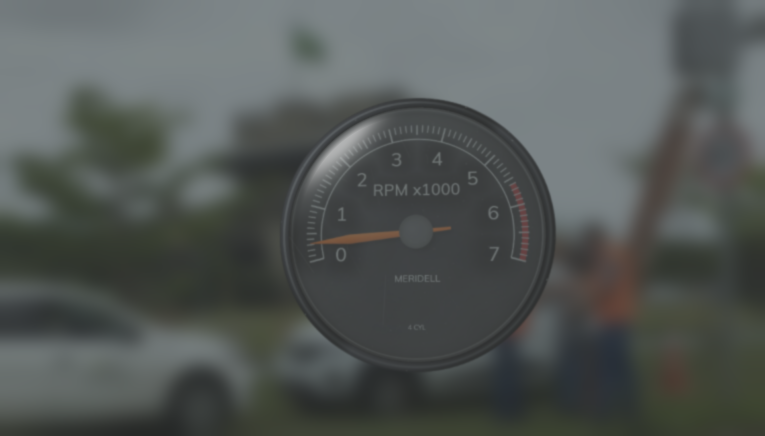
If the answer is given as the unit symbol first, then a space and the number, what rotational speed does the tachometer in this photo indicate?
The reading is rpm 300
